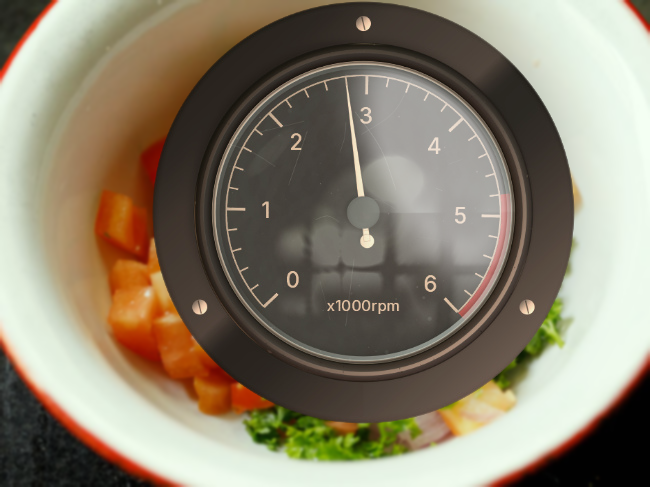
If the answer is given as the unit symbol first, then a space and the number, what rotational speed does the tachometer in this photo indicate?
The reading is rpm 2800
